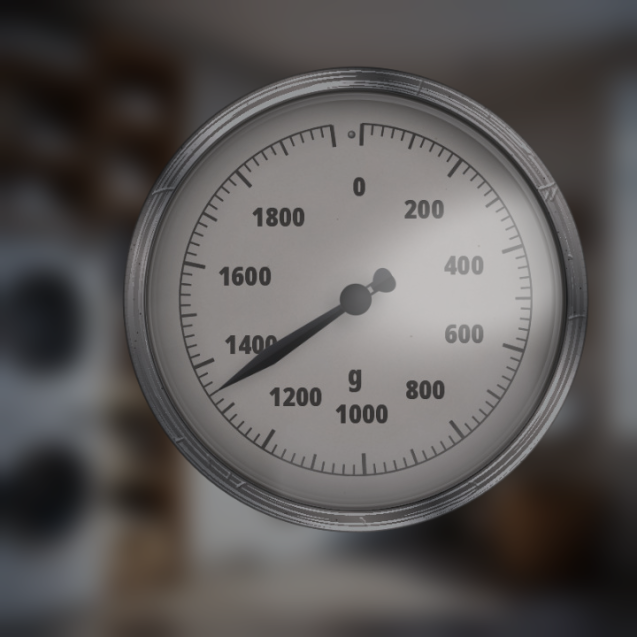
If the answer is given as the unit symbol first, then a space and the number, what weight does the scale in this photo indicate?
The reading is g 1340
